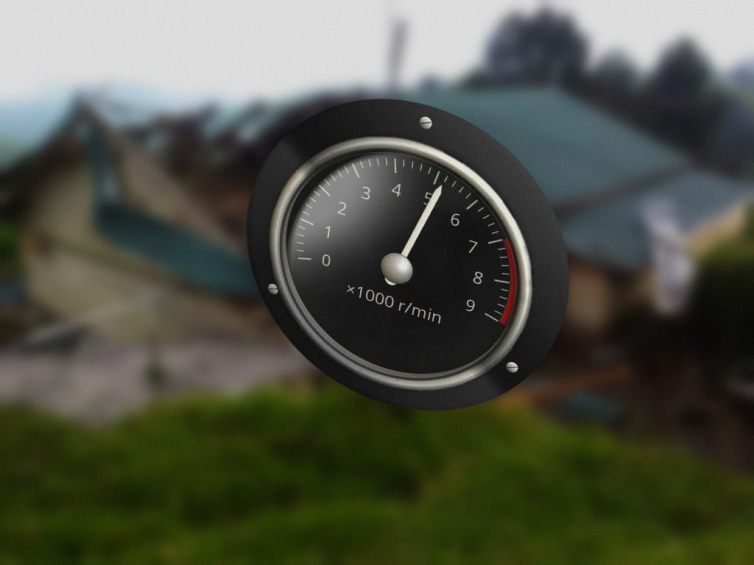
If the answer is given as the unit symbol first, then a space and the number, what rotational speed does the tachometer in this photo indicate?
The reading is rpm 5200
